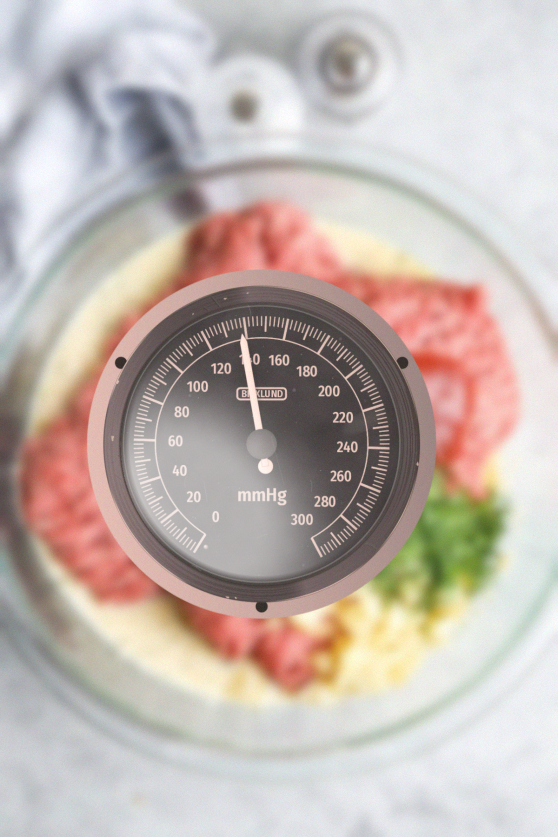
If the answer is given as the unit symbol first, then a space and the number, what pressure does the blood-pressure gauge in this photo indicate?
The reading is mmHg 138
